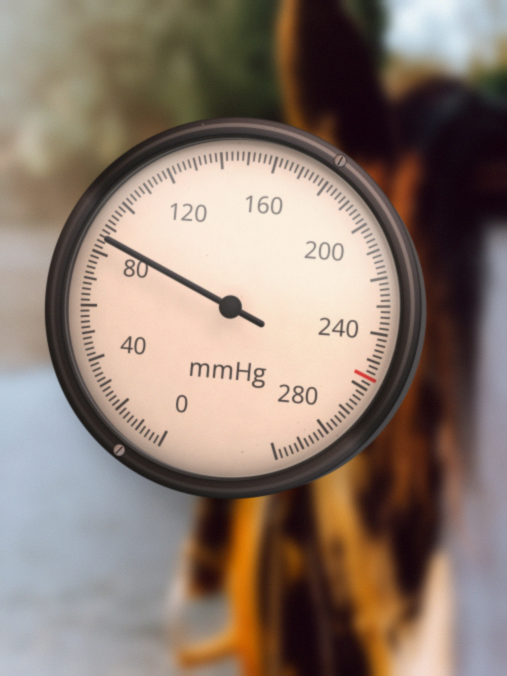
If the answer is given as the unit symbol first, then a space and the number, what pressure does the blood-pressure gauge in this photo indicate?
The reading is mmHg 86
